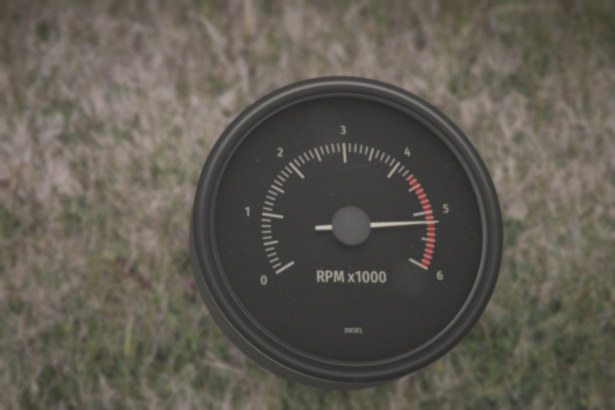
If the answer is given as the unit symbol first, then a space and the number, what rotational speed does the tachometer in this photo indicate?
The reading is rpm 5200
